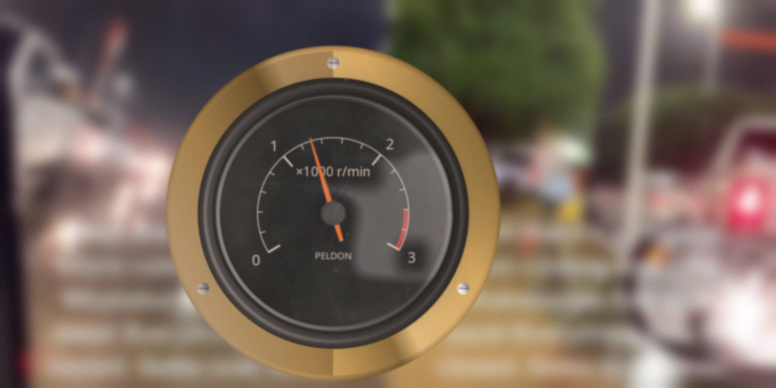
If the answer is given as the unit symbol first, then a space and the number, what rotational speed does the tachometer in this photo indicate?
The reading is rpm 1300
